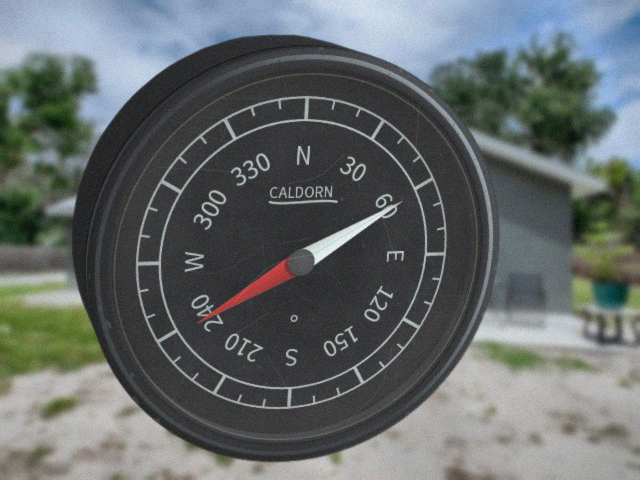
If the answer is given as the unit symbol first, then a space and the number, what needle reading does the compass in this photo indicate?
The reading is ° 240
